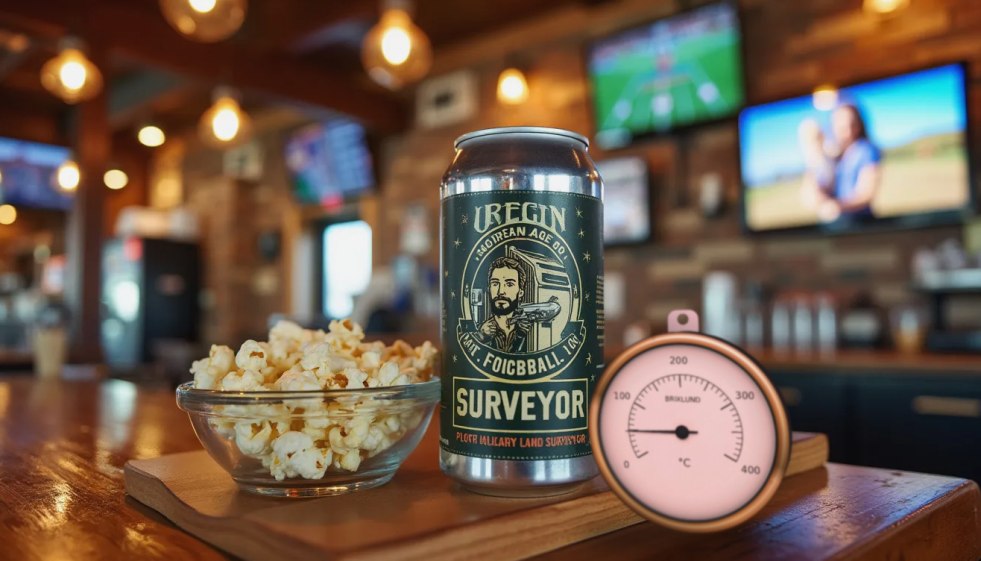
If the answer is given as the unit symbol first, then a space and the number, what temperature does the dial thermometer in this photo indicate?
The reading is °C 50
